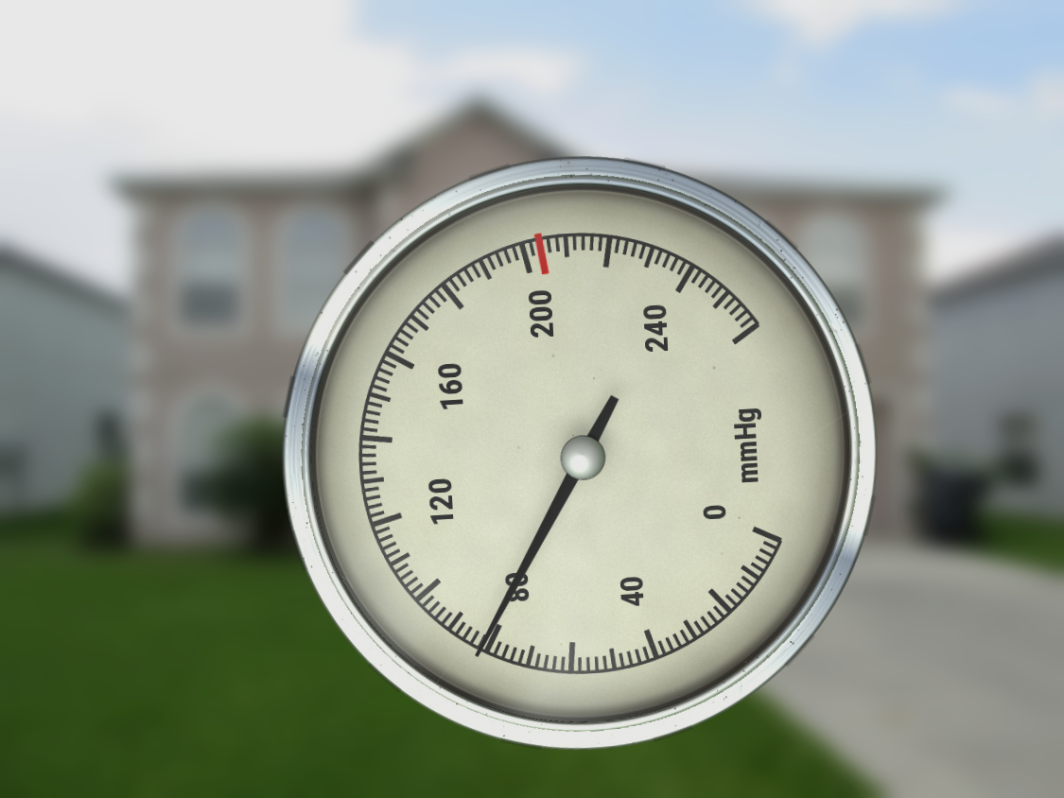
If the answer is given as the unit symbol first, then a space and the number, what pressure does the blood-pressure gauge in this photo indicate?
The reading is mmHg 82
